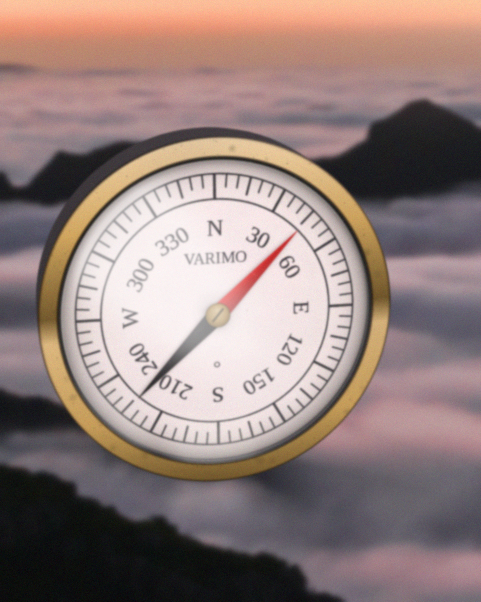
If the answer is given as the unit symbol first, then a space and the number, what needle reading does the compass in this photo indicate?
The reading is ° 45
